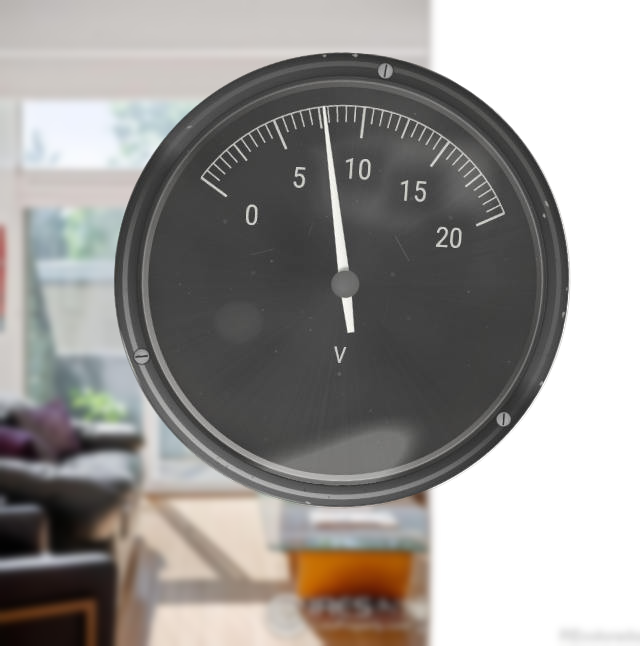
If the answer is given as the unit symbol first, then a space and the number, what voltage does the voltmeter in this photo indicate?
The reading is V 7.75
